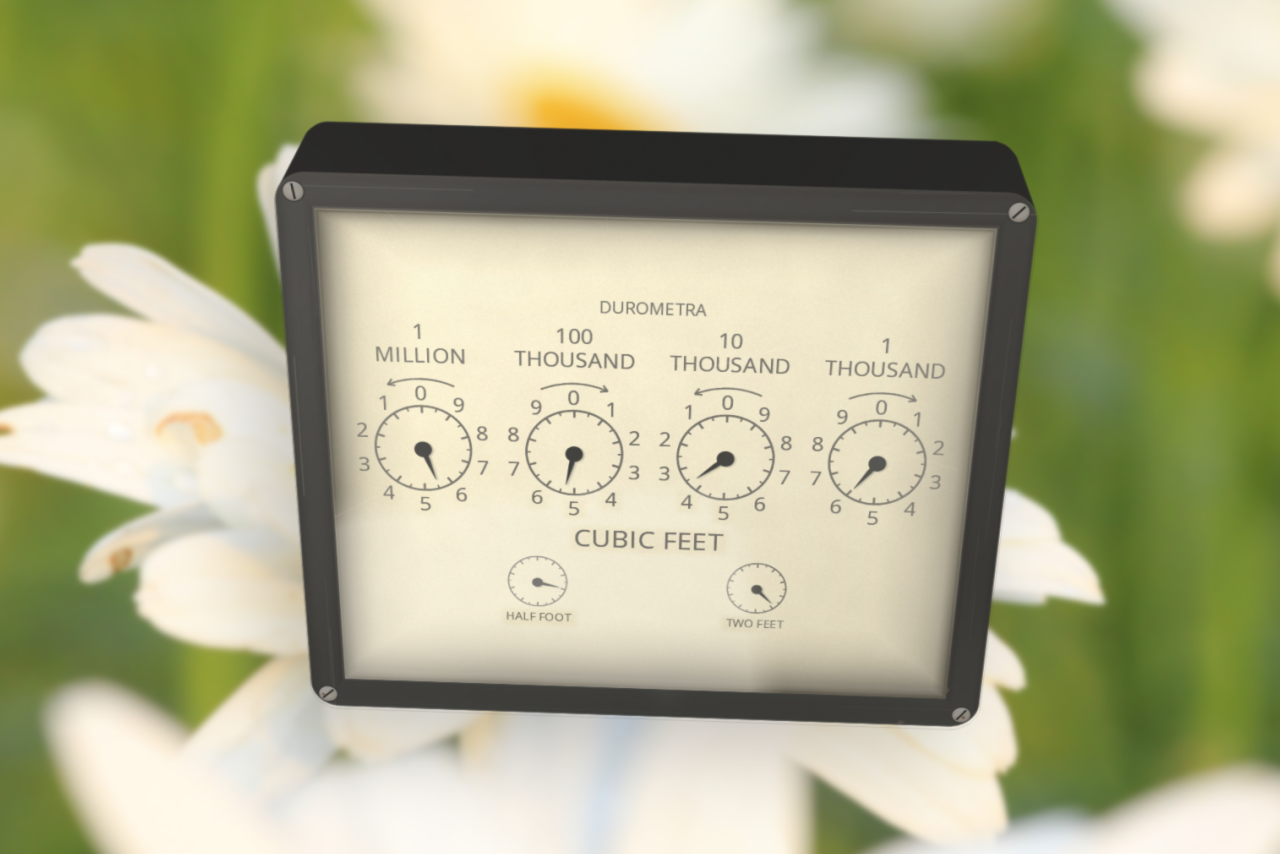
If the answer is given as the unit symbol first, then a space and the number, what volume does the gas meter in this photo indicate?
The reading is ft³ 553600
